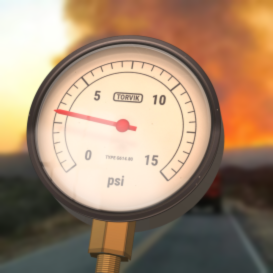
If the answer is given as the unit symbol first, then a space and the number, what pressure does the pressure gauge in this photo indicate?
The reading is psi 3
